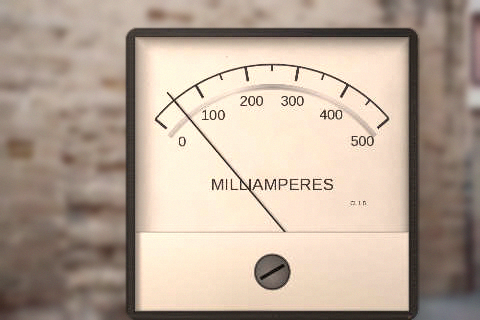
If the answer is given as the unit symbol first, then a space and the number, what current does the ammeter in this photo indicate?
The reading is mA 50
